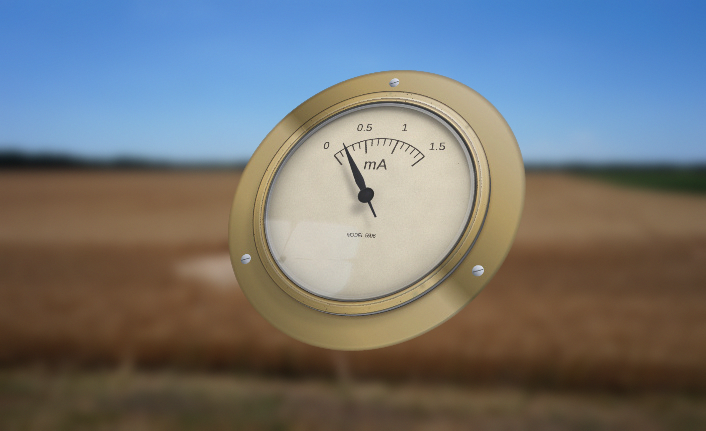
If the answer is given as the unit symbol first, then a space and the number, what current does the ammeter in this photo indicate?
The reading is mA 0.2
